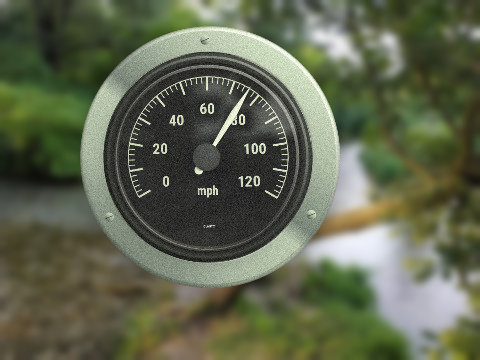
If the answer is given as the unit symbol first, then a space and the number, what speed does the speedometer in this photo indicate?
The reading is mph 76
